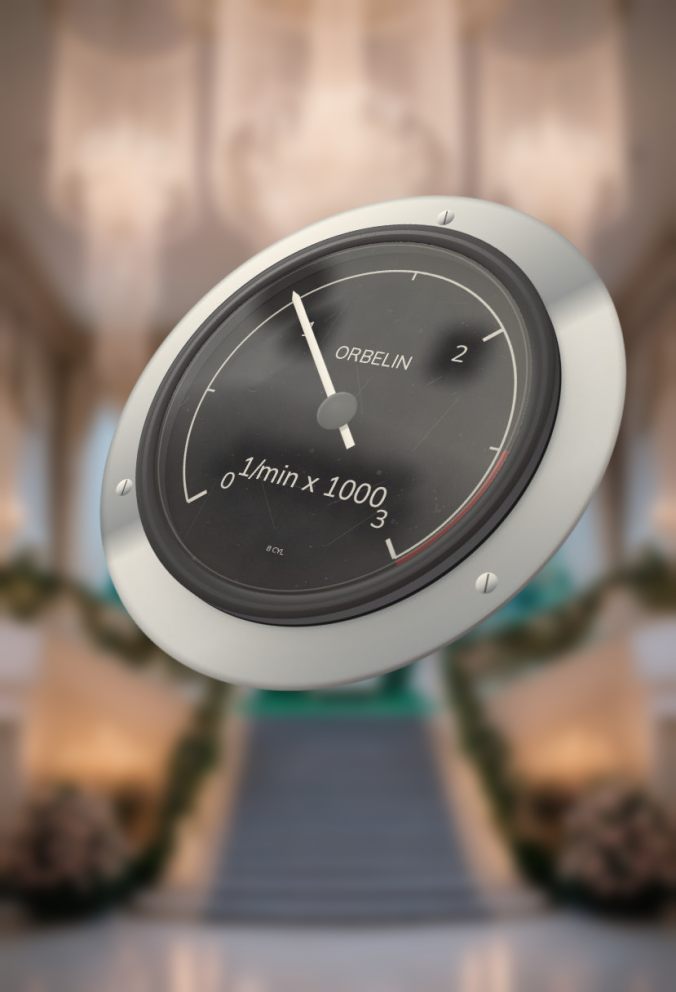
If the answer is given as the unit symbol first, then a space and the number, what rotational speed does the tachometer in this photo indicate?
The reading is rpm 1000
